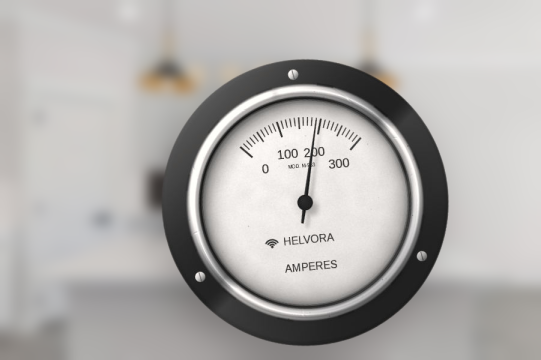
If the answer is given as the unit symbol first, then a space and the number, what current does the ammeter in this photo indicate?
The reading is A 190
